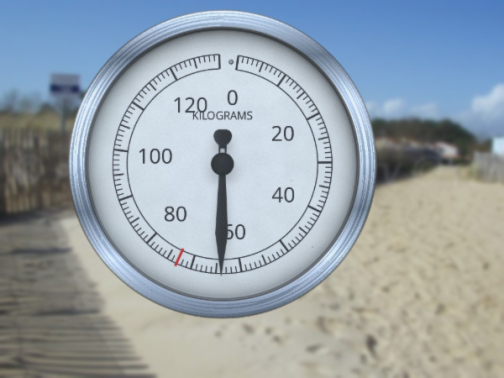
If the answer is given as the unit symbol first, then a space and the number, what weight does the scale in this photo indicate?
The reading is kg 64
